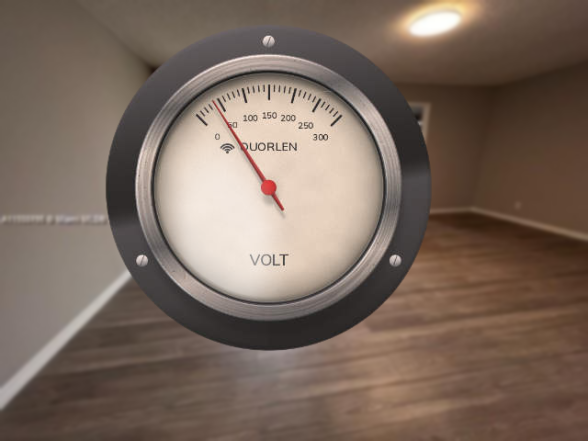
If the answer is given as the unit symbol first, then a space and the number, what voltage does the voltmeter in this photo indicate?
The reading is V 40
